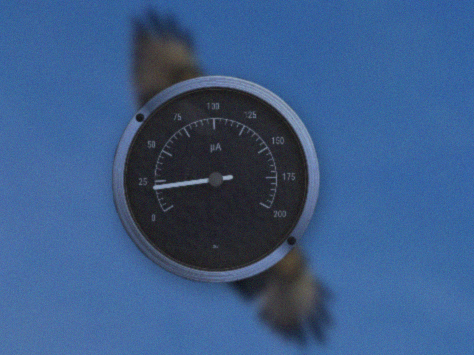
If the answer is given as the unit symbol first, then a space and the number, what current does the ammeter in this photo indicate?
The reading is µA 20
